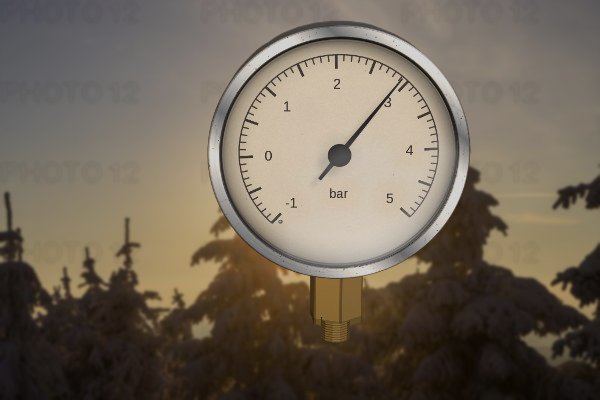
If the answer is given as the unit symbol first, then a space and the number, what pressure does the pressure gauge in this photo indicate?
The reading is bar 2.9
